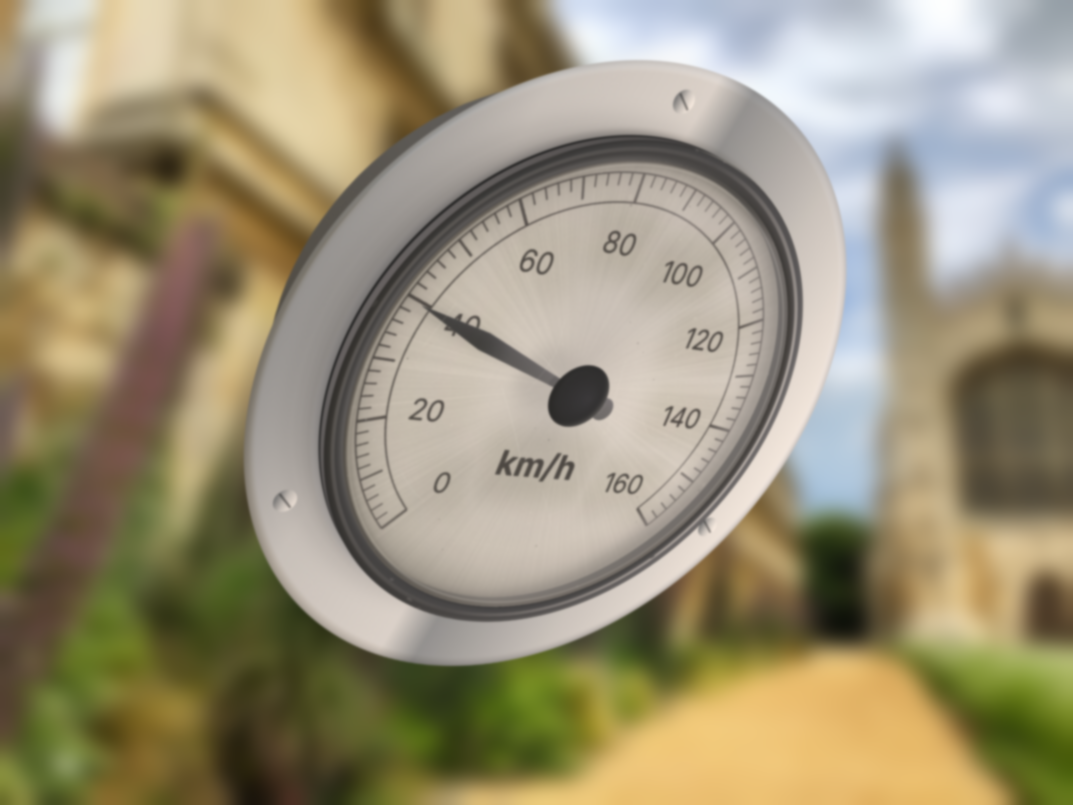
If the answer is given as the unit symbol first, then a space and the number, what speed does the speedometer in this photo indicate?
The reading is km/h 40
